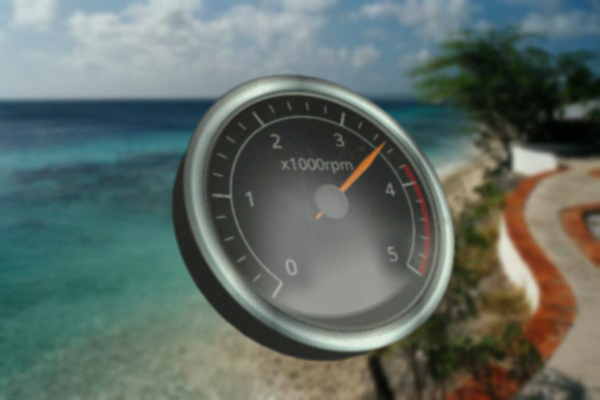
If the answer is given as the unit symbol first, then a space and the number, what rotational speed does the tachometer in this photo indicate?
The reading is rpm 3500
